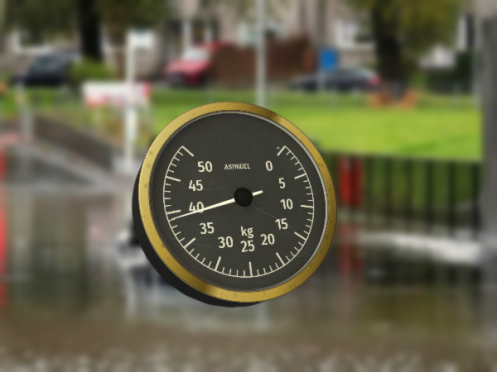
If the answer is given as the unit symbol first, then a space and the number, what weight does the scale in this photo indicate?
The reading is kg 39
